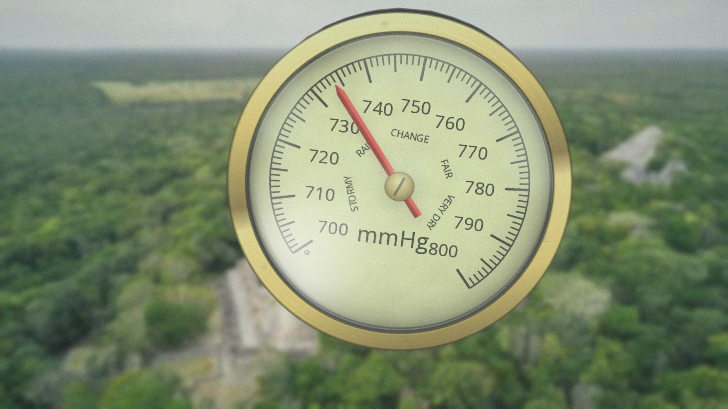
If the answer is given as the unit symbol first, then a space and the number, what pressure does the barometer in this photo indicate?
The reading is mmHg 734
